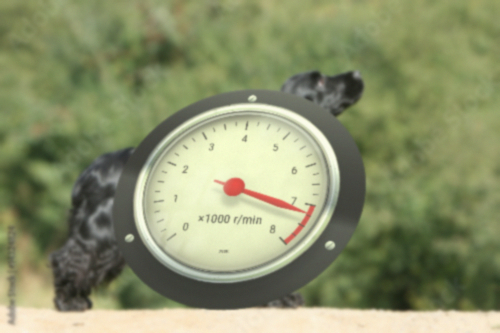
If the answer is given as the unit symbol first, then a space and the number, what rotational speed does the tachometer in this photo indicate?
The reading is rpm 7250
